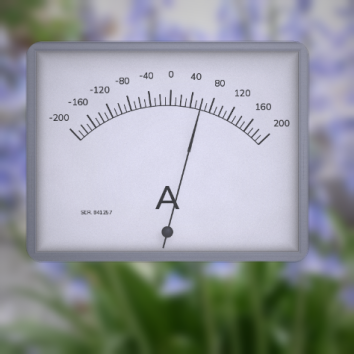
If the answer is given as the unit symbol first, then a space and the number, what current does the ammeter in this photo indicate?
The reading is A 60
